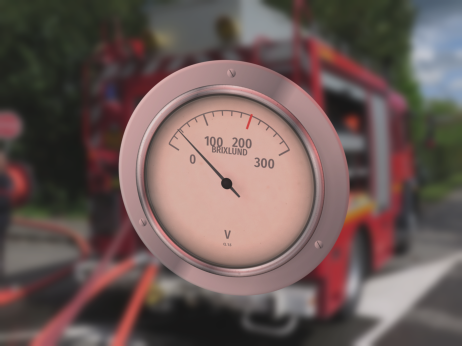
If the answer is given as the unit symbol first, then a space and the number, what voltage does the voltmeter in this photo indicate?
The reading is V 40
